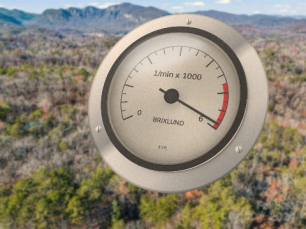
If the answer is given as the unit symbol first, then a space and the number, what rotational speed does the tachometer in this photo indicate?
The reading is rpm 5875
